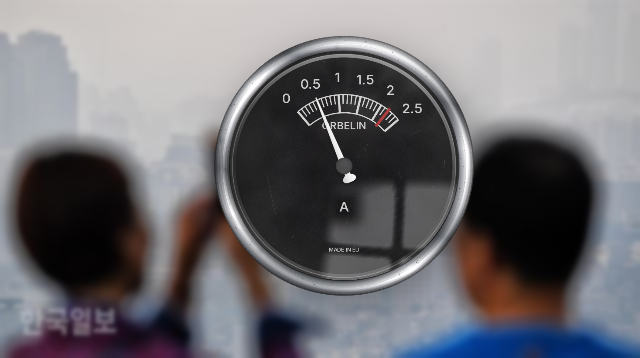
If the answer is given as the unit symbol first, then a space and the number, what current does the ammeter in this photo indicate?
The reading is A 0.5
